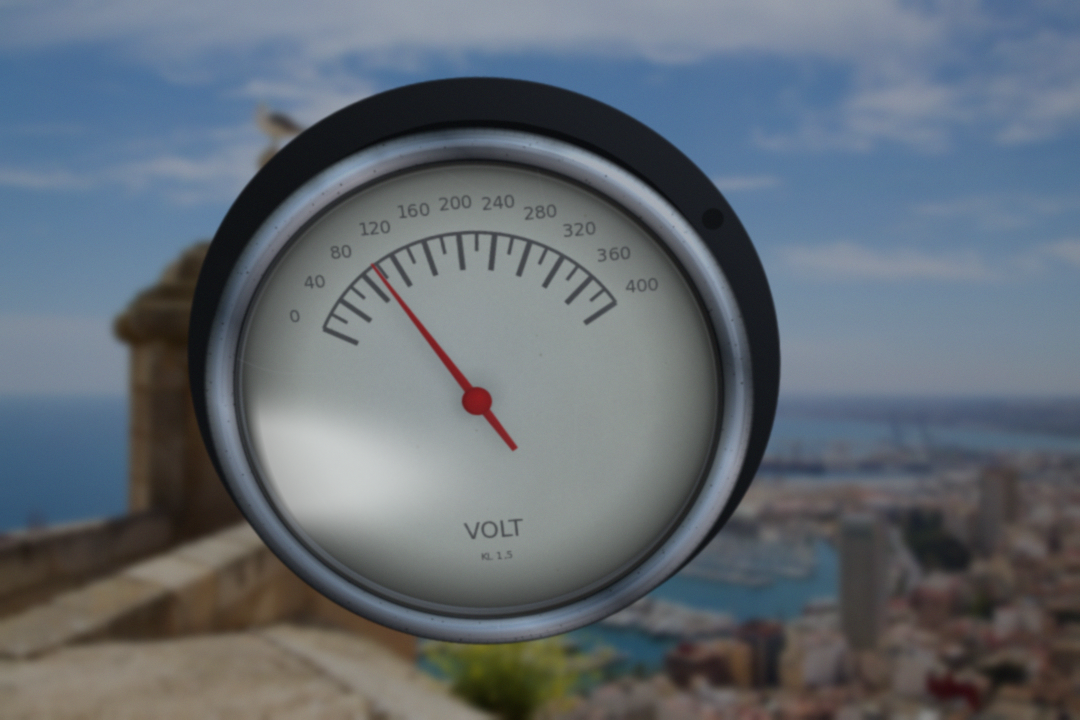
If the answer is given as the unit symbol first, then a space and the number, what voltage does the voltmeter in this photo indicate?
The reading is V 100
